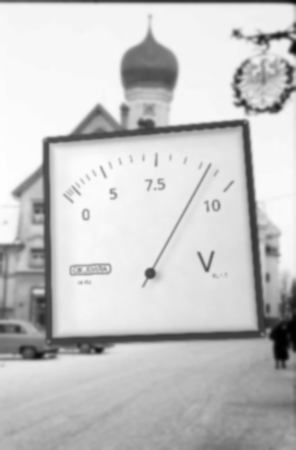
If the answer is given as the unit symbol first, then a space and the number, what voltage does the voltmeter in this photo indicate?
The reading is V 9.25
